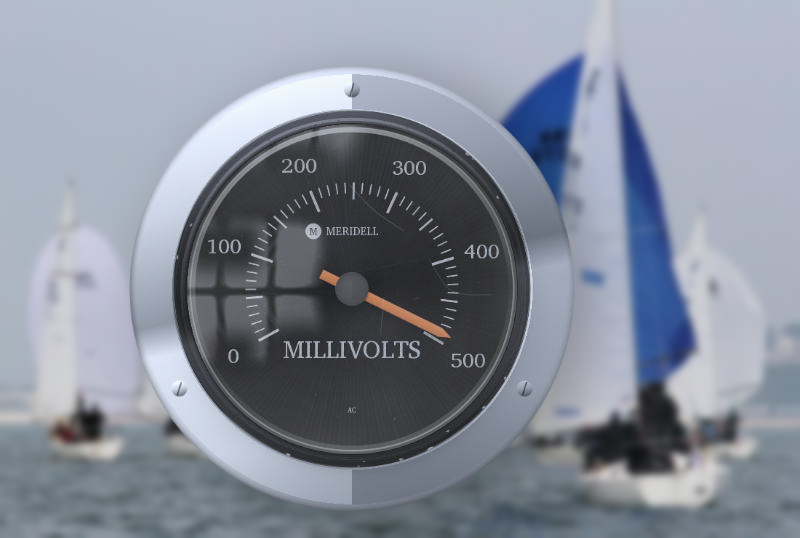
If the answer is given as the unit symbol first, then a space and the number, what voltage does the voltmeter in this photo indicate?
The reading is mV 490
